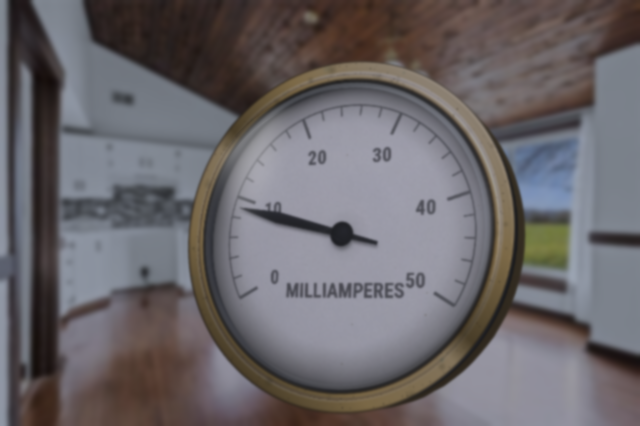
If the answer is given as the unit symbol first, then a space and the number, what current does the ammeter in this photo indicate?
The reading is mA 9
